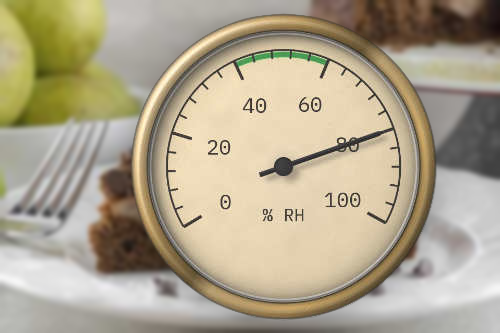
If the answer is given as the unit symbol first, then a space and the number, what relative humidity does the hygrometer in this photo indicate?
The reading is % 80
